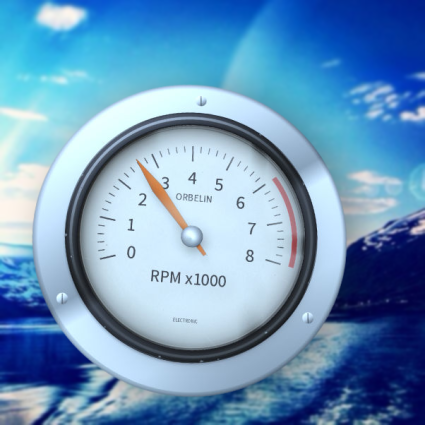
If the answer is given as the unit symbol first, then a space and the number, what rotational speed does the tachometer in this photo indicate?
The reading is rpm 2600
